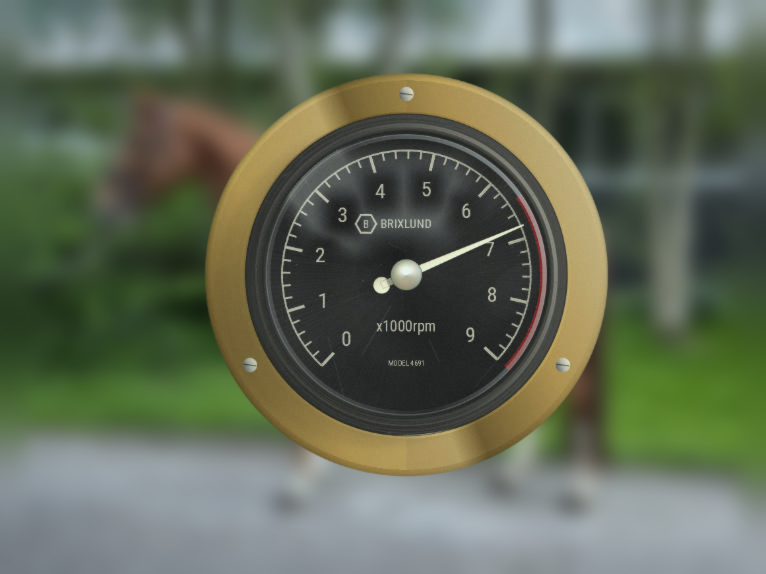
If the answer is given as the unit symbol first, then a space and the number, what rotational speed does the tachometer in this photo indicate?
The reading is rpm 6800
